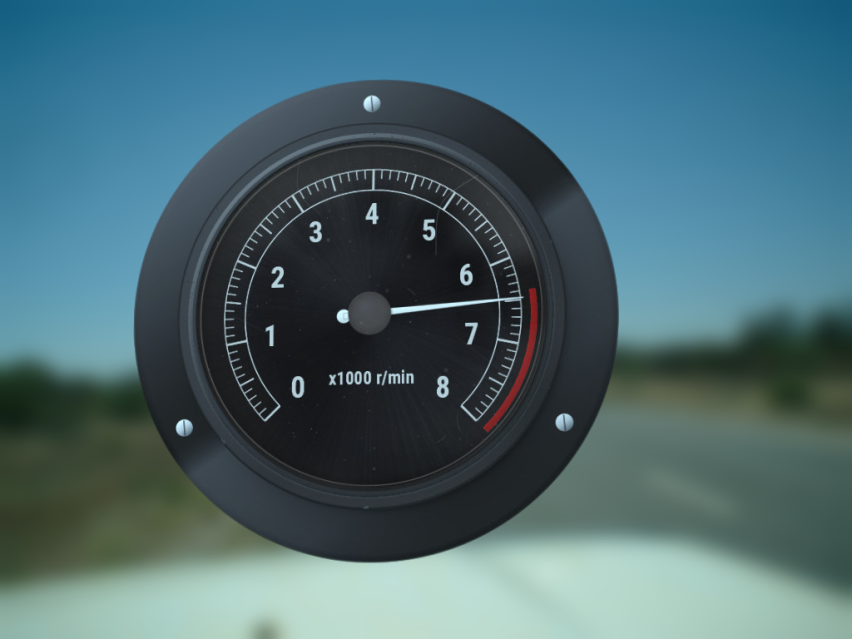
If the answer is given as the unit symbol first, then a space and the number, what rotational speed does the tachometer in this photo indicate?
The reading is rpm 6500
